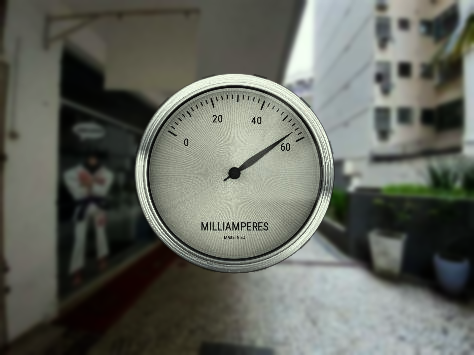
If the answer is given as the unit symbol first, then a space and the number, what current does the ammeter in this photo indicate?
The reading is mA 56
